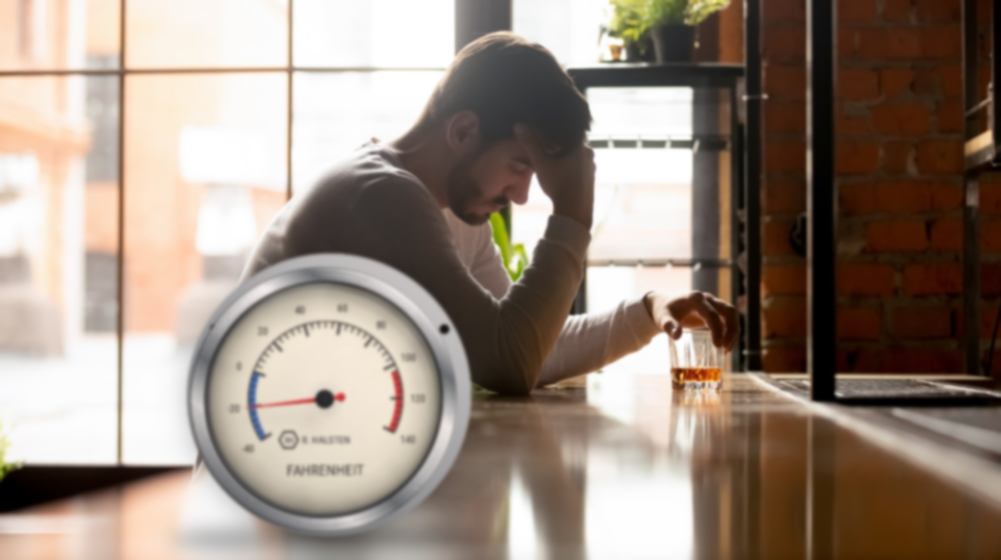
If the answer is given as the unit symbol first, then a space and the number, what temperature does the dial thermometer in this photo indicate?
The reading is °F -20
